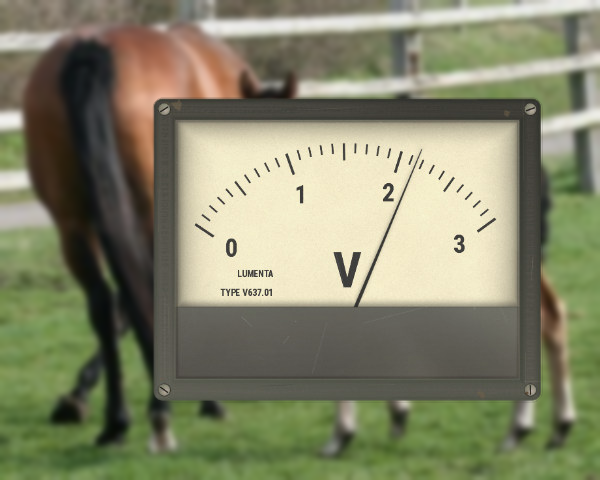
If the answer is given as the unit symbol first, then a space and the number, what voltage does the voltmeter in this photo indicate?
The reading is V 2.15
